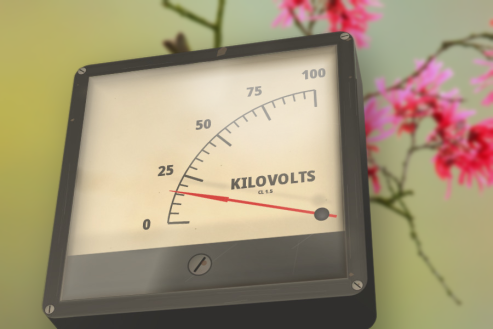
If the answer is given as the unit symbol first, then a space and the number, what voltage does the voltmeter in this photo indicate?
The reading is kV 15
